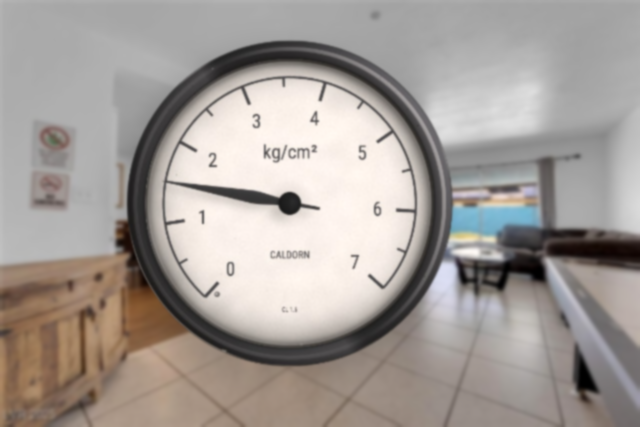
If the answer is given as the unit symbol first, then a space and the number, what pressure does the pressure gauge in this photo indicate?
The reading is kg/cm² 1.5
